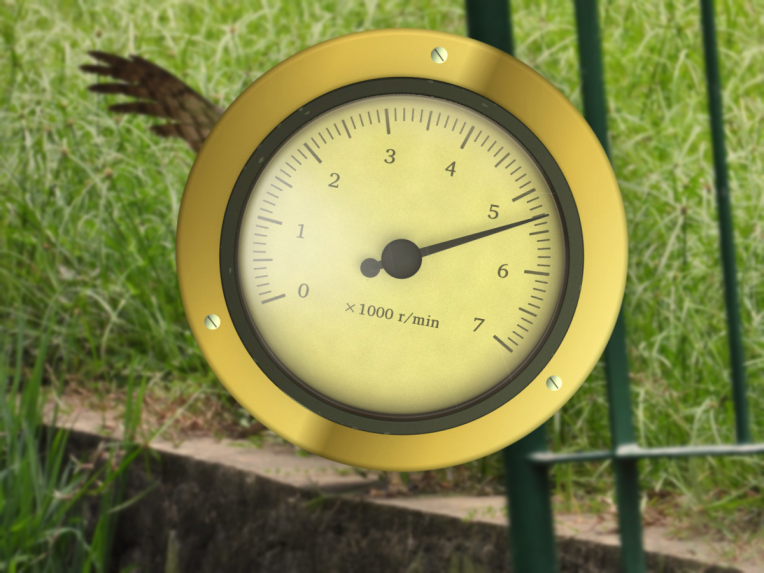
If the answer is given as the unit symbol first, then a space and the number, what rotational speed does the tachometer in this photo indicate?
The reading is rpm 5300
